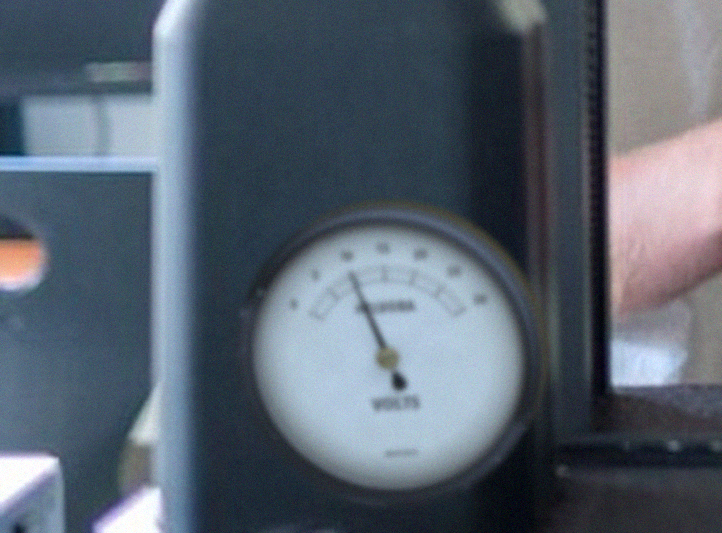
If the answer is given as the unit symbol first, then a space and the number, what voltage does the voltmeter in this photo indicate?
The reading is V 10
